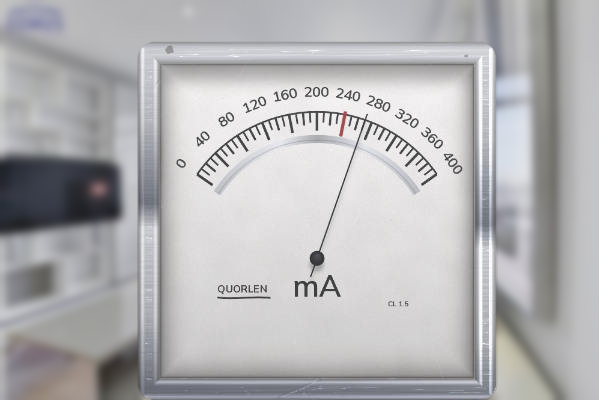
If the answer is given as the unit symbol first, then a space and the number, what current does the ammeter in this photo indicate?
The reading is mA 270
